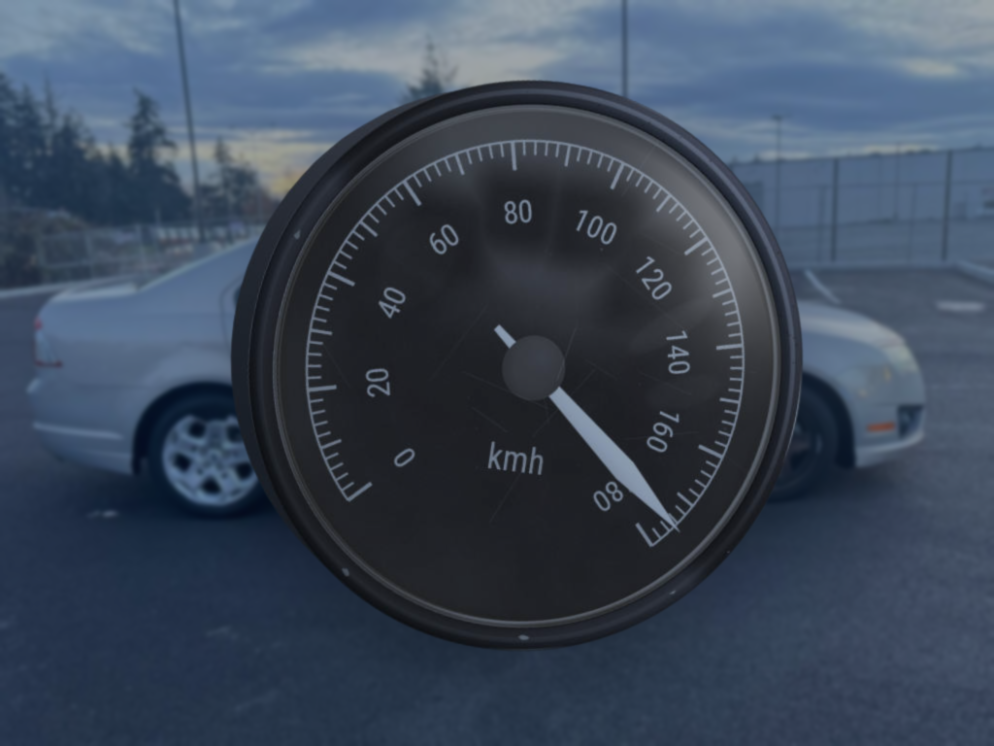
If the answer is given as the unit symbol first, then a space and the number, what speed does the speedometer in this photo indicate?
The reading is km/h 175
